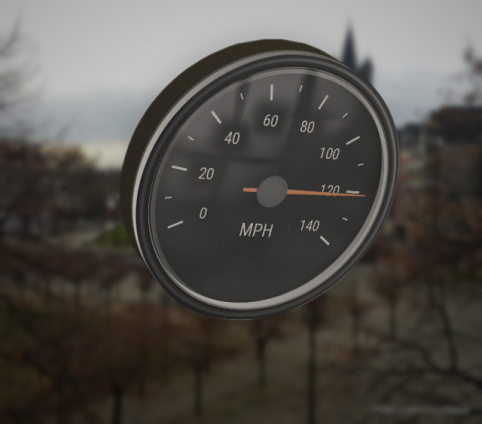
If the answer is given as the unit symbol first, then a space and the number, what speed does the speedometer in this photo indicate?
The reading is mph 120
